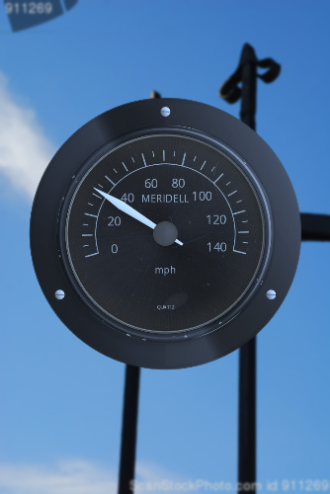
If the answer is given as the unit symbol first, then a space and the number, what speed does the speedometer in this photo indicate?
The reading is mph 32.5
